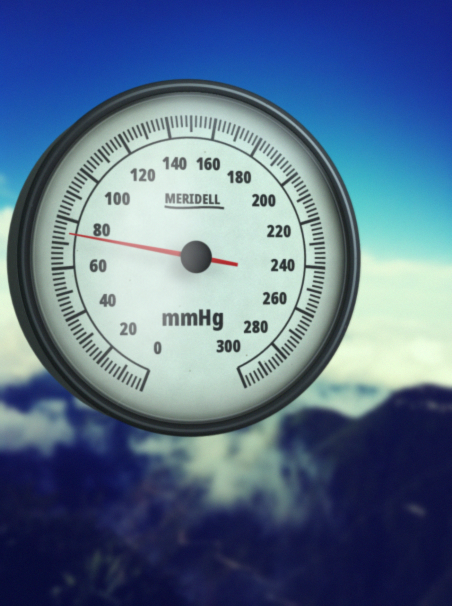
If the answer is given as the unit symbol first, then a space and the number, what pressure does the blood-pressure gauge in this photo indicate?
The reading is mmHg 74
